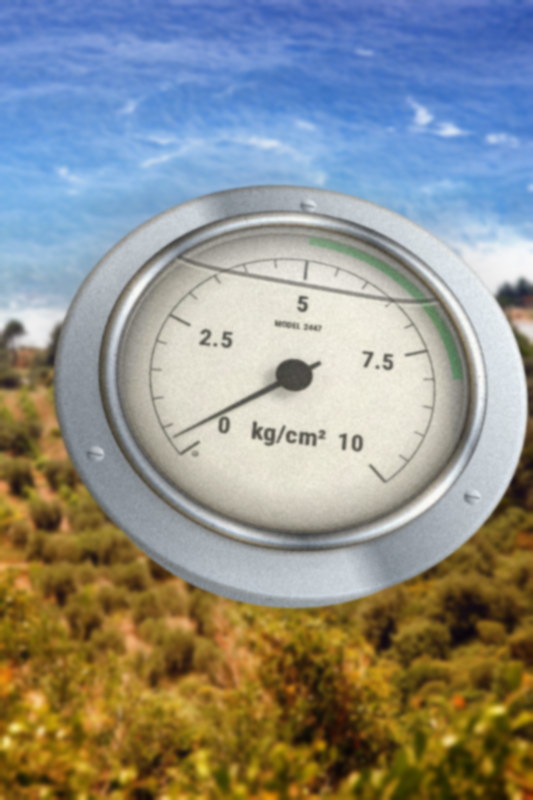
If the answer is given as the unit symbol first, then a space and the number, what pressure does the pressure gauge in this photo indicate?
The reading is kg/cm² 0.25
